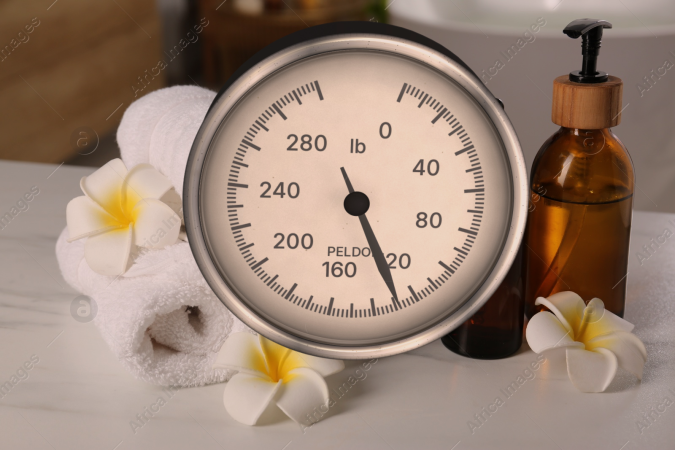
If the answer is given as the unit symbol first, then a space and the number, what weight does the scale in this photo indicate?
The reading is lb 128
